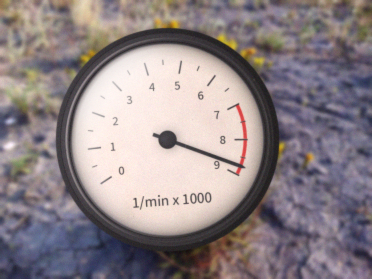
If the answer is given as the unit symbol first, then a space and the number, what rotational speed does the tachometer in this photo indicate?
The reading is rpm 8750
